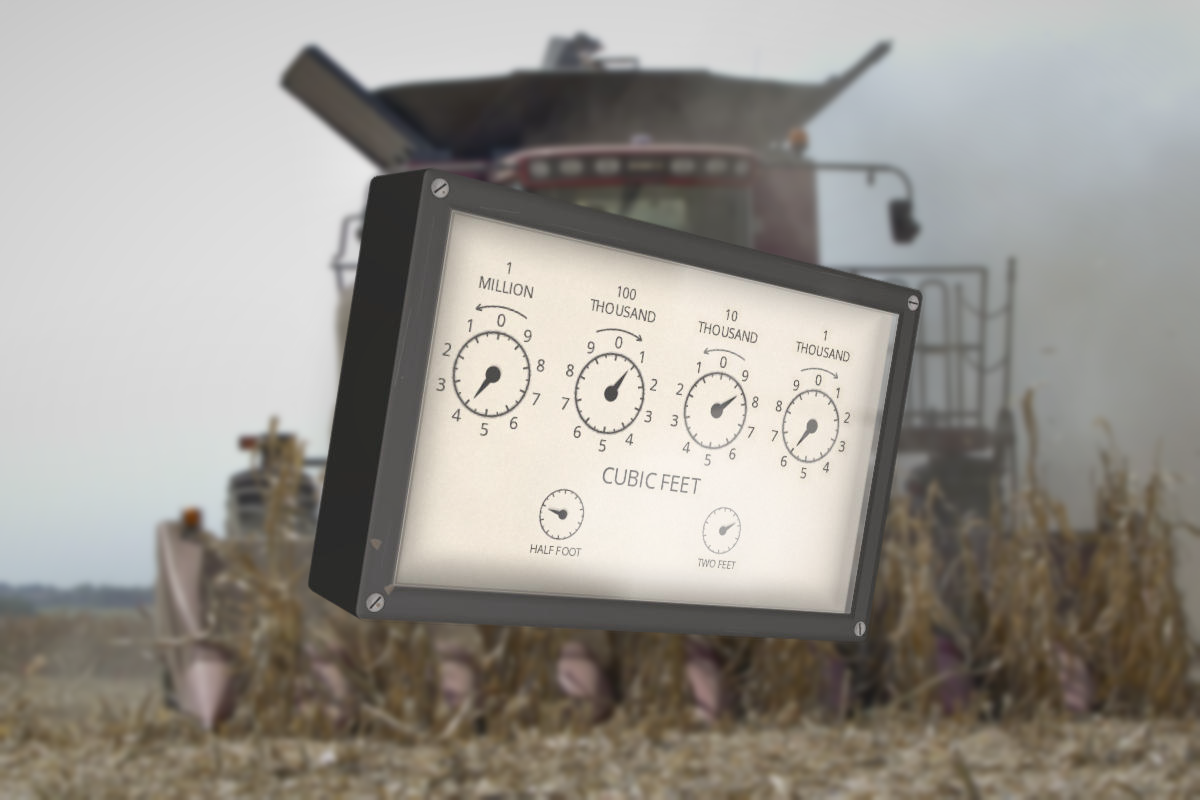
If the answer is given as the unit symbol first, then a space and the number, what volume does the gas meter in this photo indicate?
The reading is ft³ 408600
